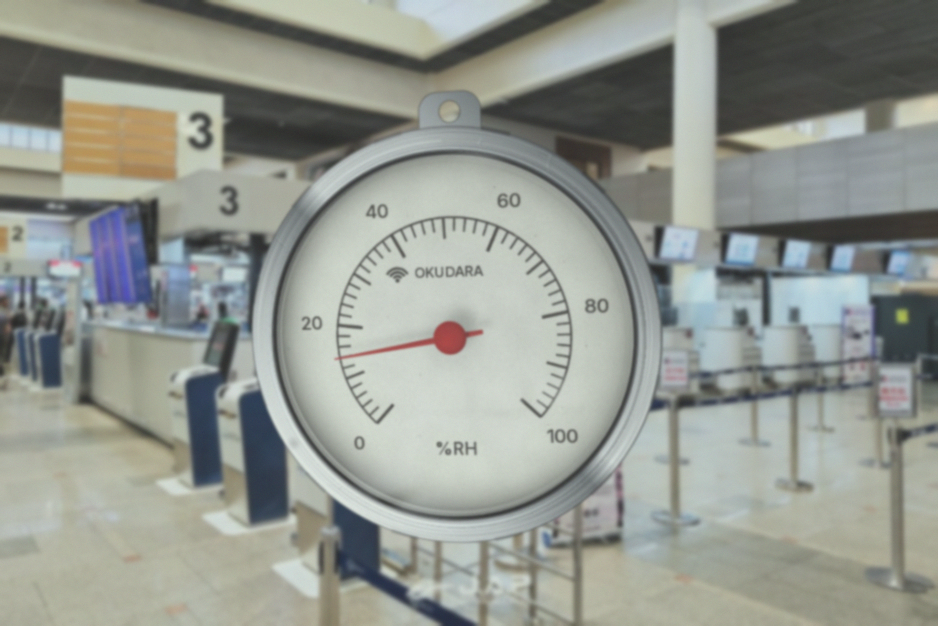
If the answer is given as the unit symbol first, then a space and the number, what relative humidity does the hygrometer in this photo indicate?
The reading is % 14
